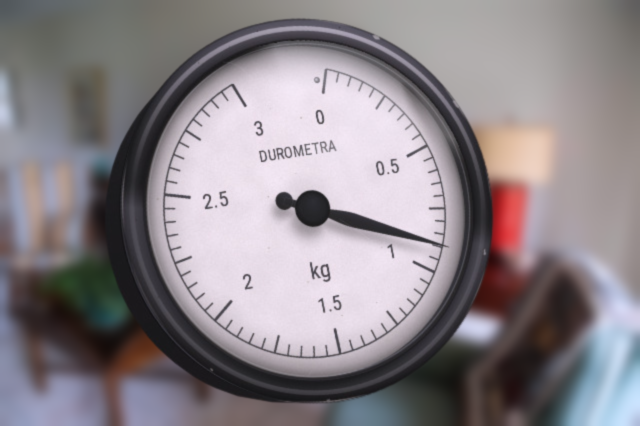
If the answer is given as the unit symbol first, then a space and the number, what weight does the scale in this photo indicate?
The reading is kg 0.9
